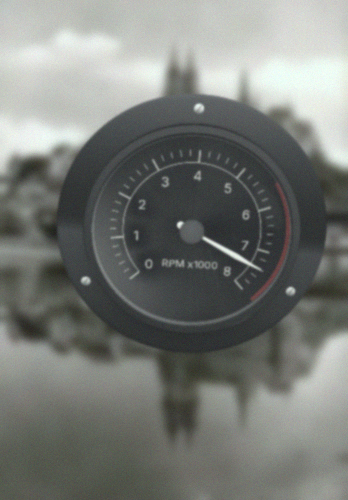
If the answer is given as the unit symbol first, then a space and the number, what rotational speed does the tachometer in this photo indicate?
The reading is rpm 7400
